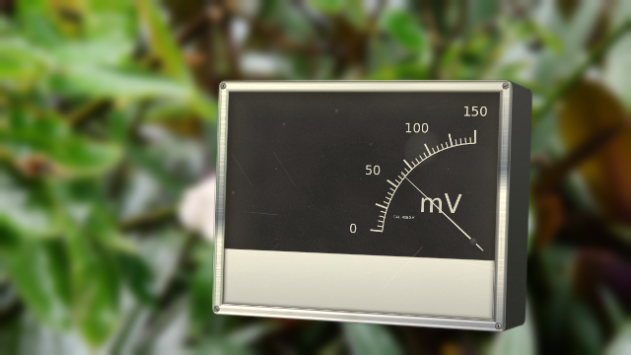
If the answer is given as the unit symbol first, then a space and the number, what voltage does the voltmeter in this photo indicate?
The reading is mV 65
